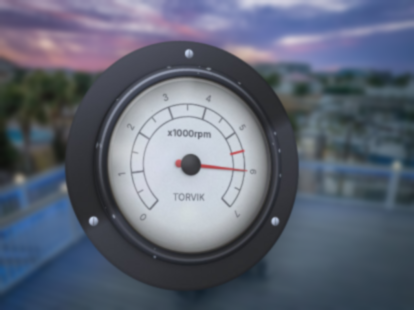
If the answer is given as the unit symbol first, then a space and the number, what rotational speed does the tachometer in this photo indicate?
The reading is rpm 6000
